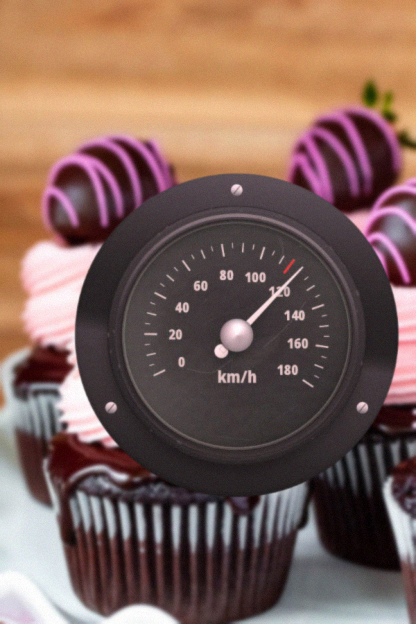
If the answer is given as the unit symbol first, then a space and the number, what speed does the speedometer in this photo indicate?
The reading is km/h 120
